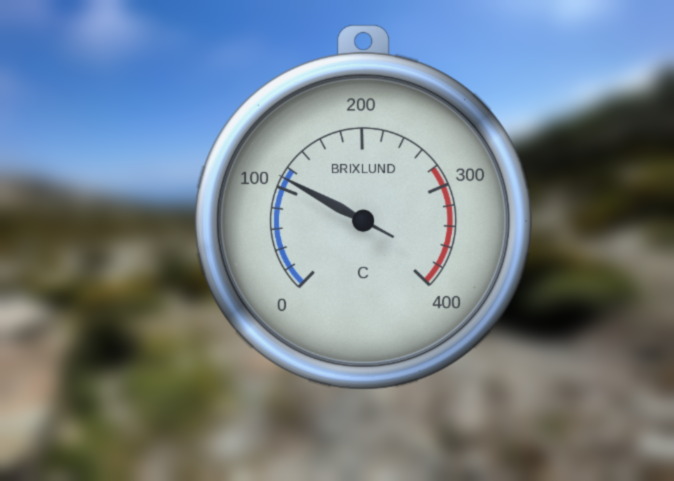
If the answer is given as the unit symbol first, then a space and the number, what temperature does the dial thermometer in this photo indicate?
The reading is °C 110
